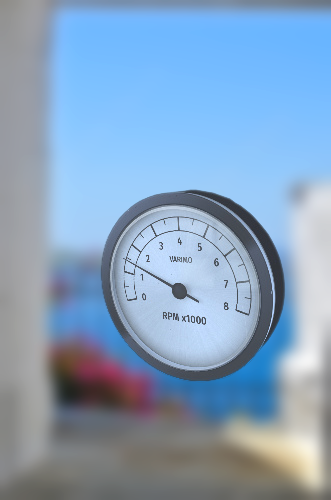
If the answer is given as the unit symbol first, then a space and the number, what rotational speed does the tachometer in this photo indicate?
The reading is rpm 1500
